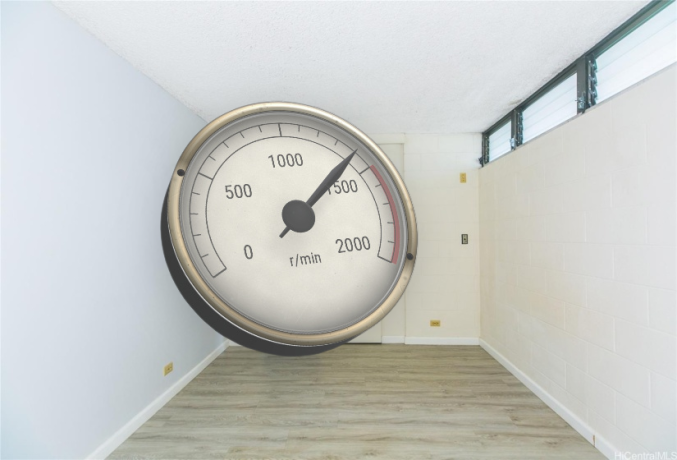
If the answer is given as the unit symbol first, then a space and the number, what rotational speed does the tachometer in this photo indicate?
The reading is rpm 1400
